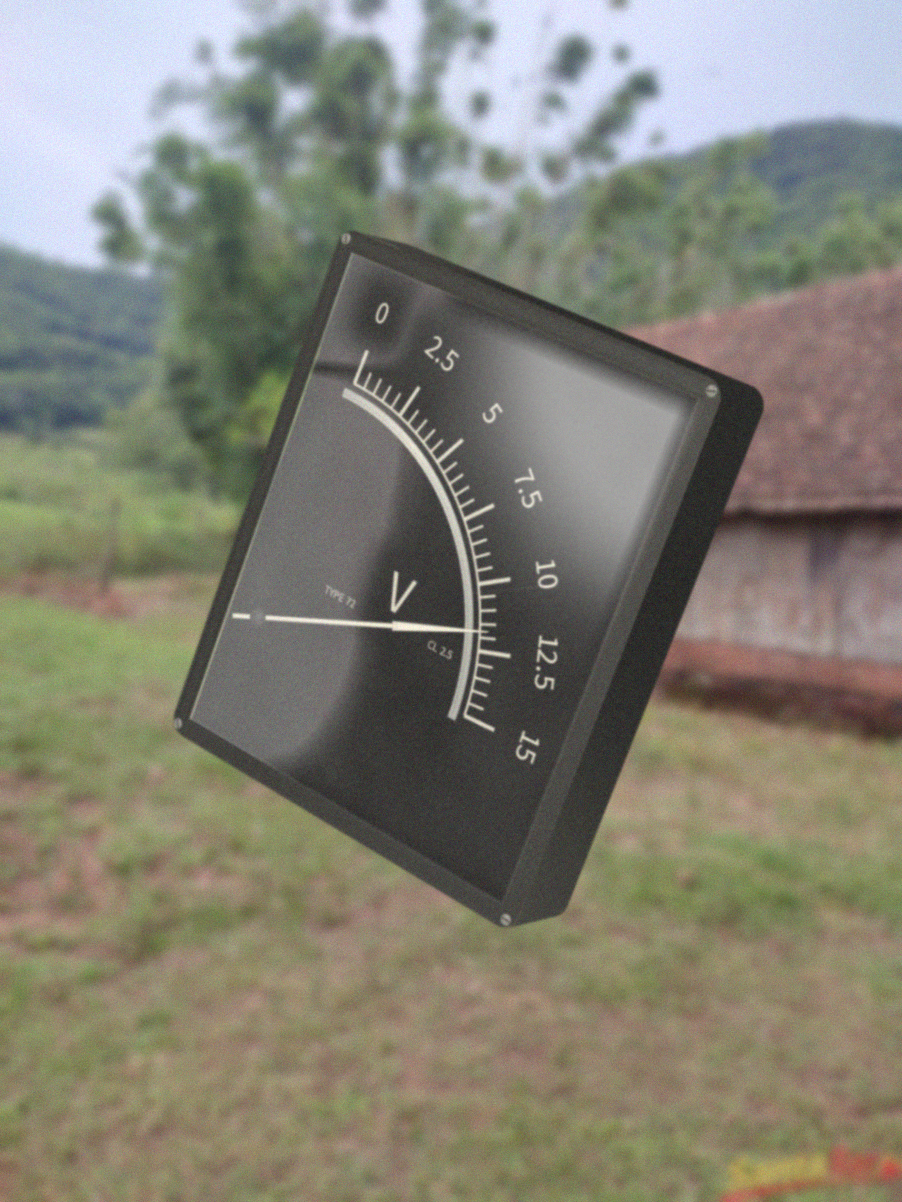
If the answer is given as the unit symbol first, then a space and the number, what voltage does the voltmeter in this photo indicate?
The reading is V 11.75
